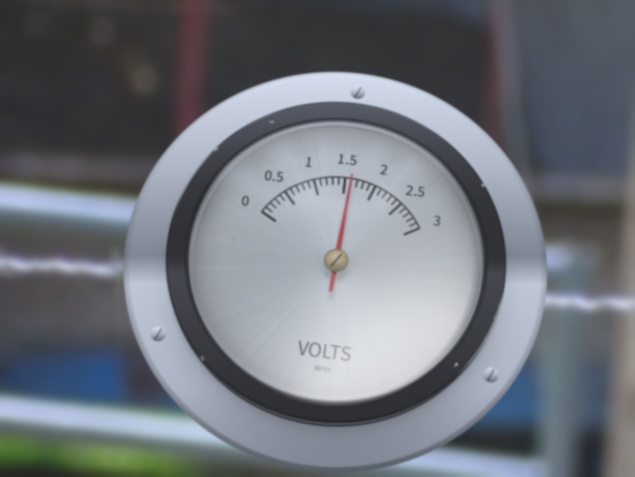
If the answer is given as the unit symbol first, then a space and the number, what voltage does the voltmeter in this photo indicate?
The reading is V 1.6
